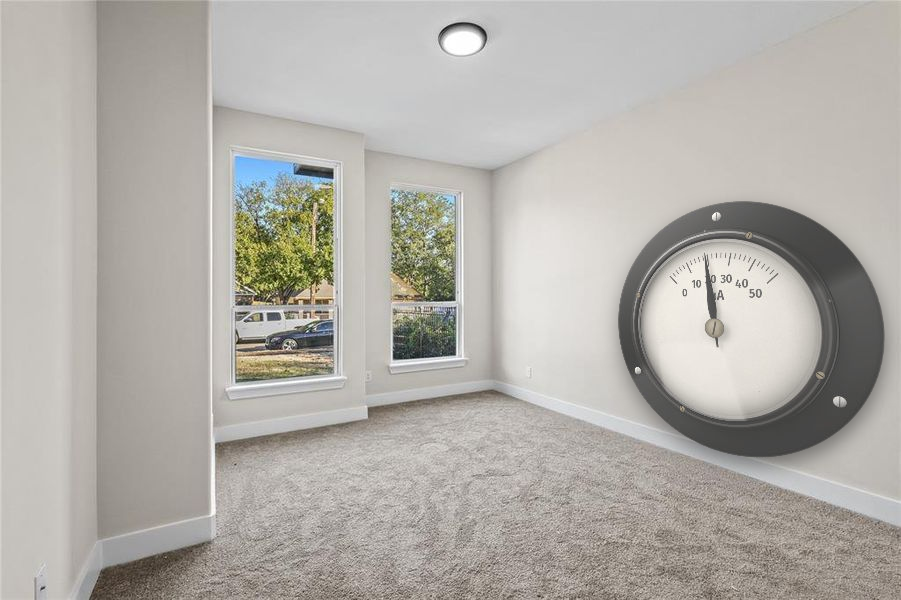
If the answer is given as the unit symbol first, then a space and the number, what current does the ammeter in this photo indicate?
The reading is µA 20
